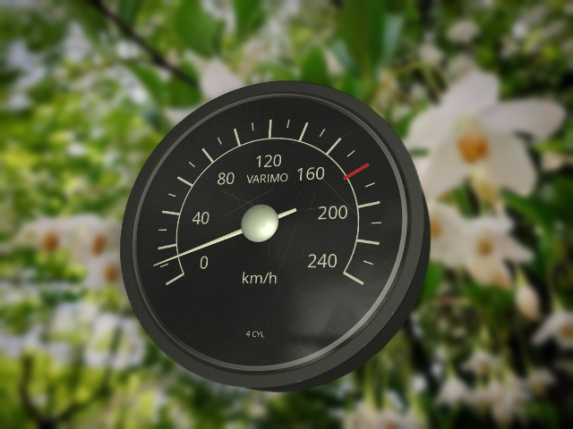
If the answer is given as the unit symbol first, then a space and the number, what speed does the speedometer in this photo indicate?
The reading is km/h 10
